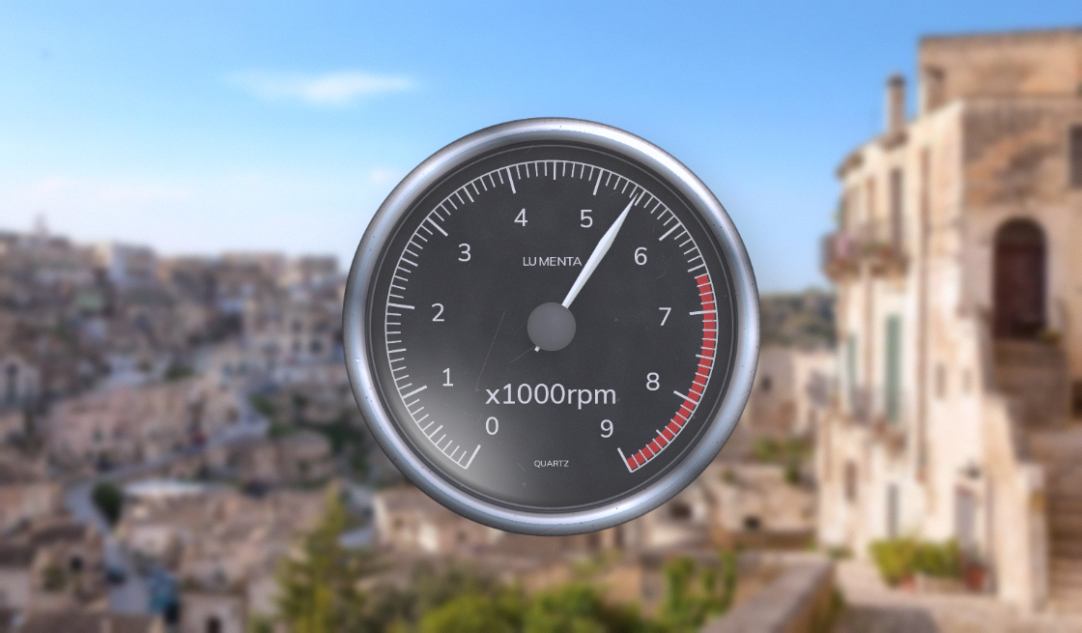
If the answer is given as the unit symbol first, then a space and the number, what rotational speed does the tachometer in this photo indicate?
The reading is rpm 5450
